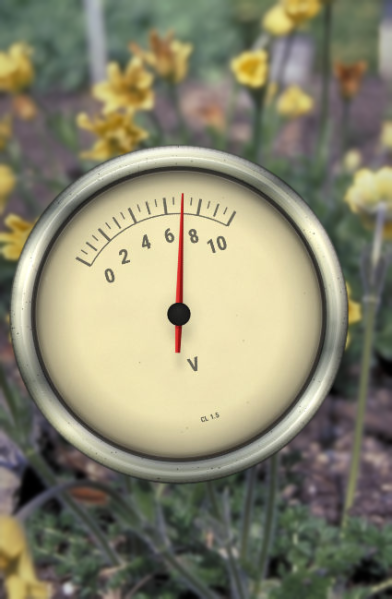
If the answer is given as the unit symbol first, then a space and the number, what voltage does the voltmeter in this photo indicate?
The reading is V 7
